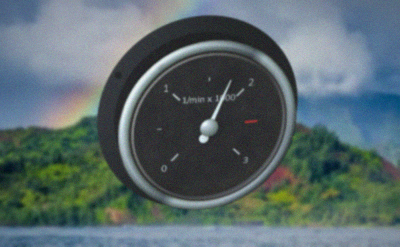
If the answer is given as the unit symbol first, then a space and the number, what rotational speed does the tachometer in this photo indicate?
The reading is rpm 1750
